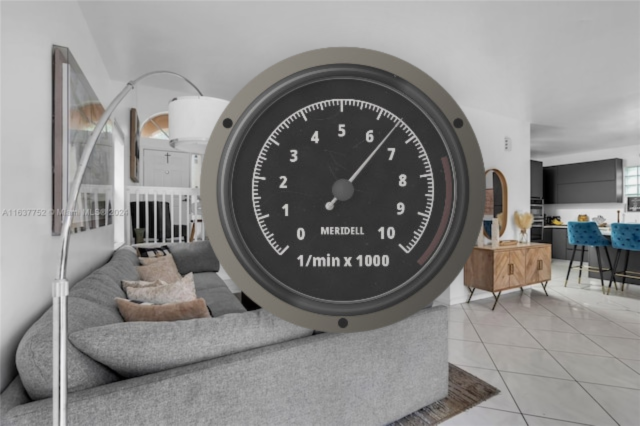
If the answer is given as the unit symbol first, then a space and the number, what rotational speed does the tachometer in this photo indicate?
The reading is rpm 6500
